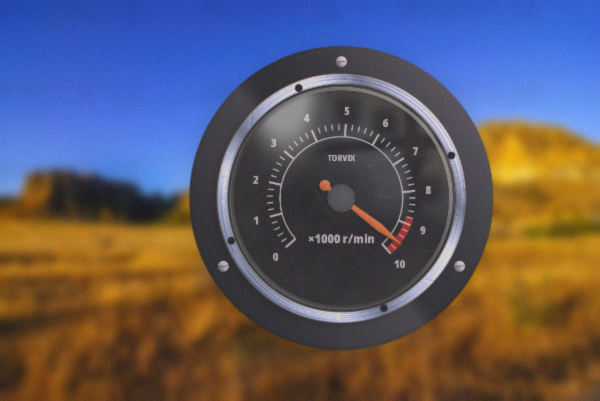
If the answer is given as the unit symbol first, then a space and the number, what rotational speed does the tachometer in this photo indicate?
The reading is rpm 9600
